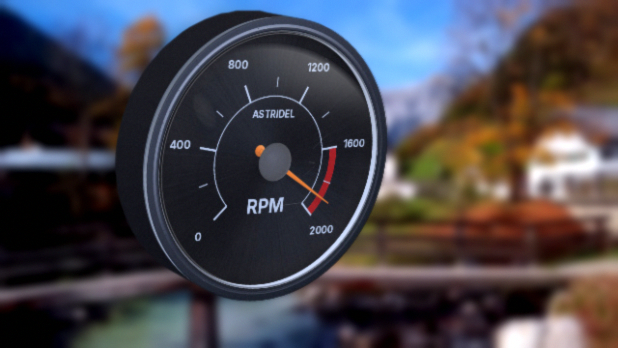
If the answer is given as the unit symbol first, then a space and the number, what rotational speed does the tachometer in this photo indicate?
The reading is rpm 1900
